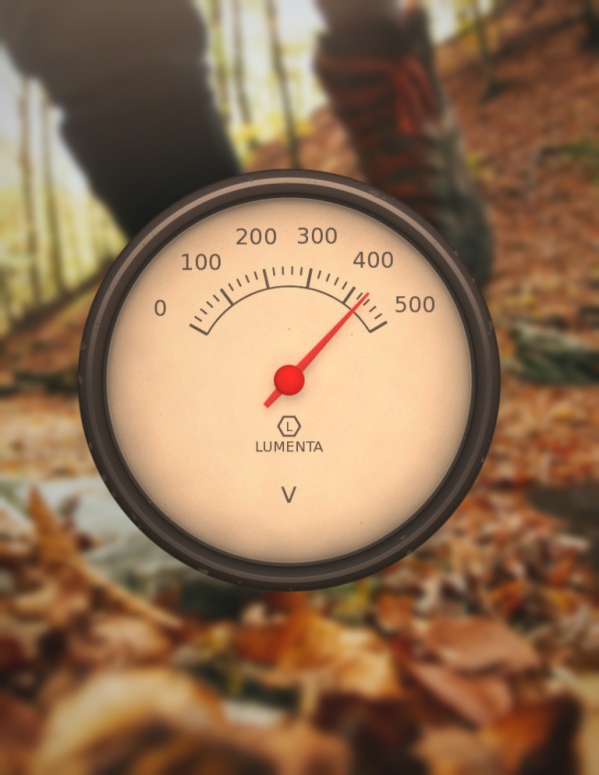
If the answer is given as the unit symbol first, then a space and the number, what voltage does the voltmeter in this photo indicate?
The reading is V 430
